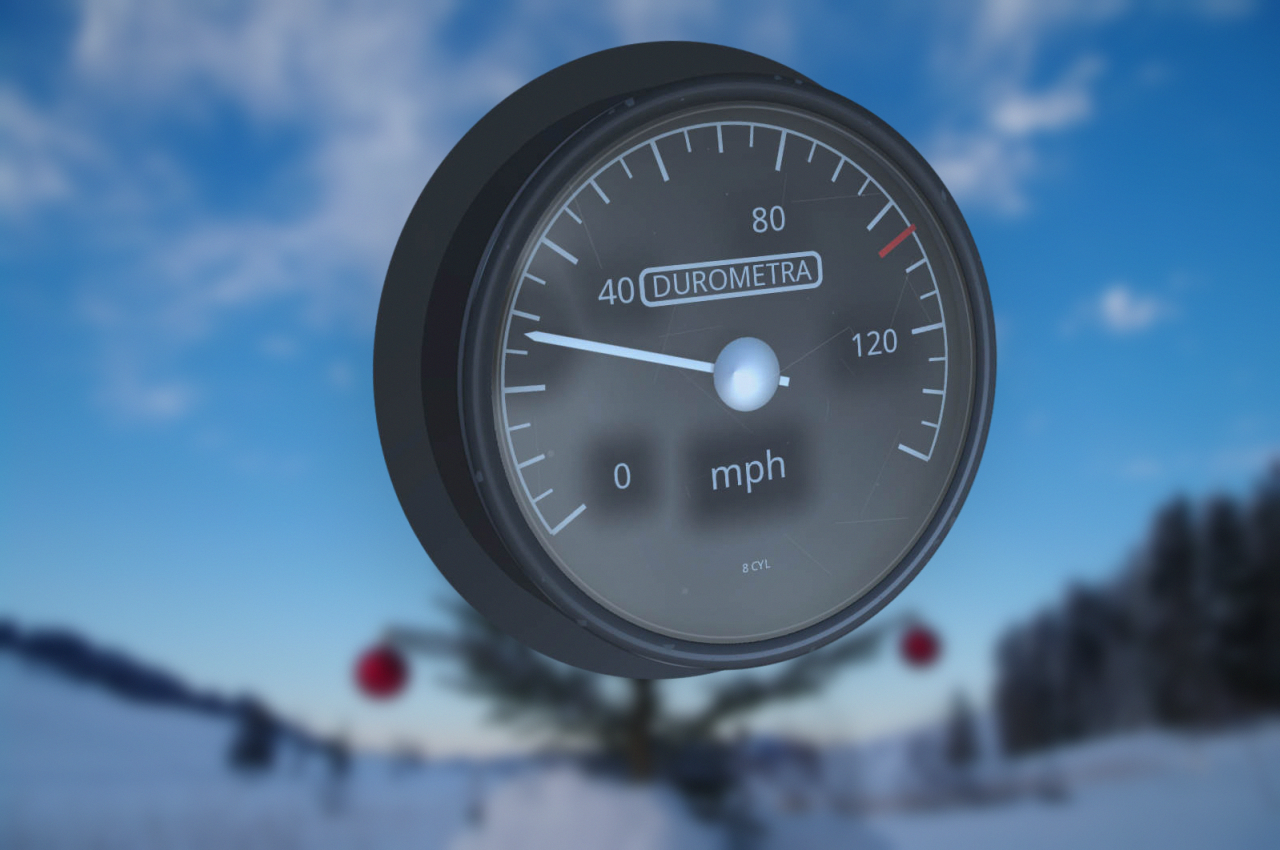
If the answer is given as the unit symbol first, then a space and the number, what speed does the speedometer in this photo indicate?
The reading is mph 27.5
